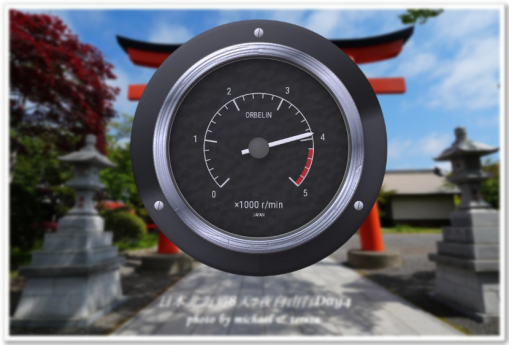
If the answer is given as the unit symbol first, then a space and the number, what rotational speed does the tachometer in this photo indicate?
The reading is rpm 3900
